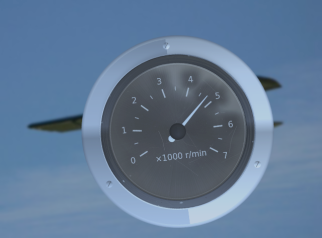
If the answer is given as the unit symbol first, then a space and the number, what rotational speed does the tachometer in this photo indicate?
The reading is rpm 4750
